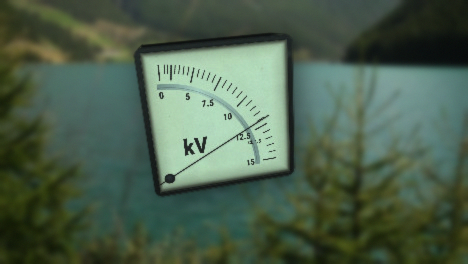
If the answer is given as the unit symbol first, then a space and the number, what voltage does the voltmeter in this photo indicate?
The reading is kV 12
